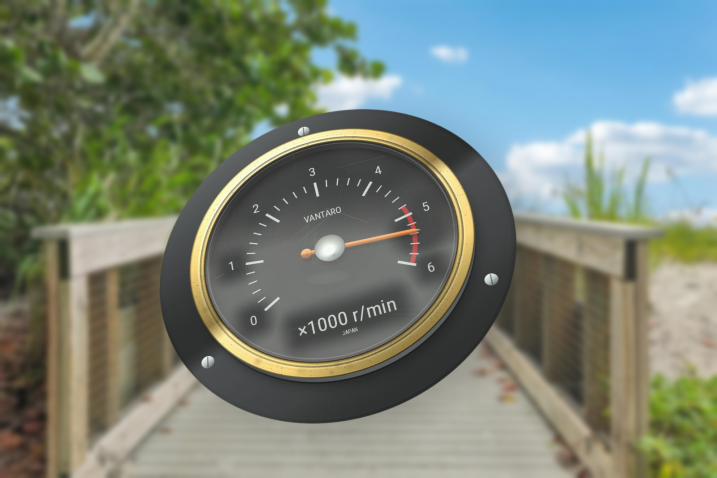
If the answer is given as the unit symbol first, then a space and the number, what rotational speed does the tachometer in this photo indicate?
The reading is rpm 5400
